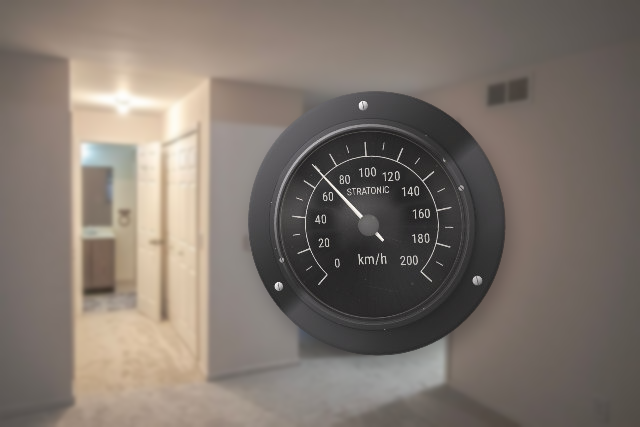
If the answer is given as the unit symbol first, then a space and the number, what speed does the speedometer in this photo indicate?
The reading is km/h 70
